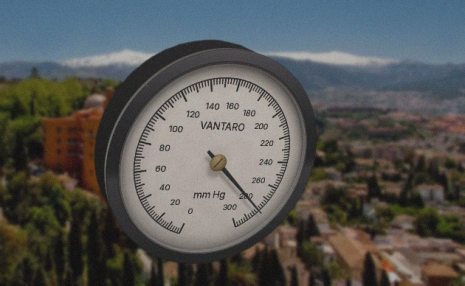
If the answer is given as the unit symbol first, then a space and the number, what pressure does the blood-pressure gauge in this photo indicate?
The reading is mmHg 280
